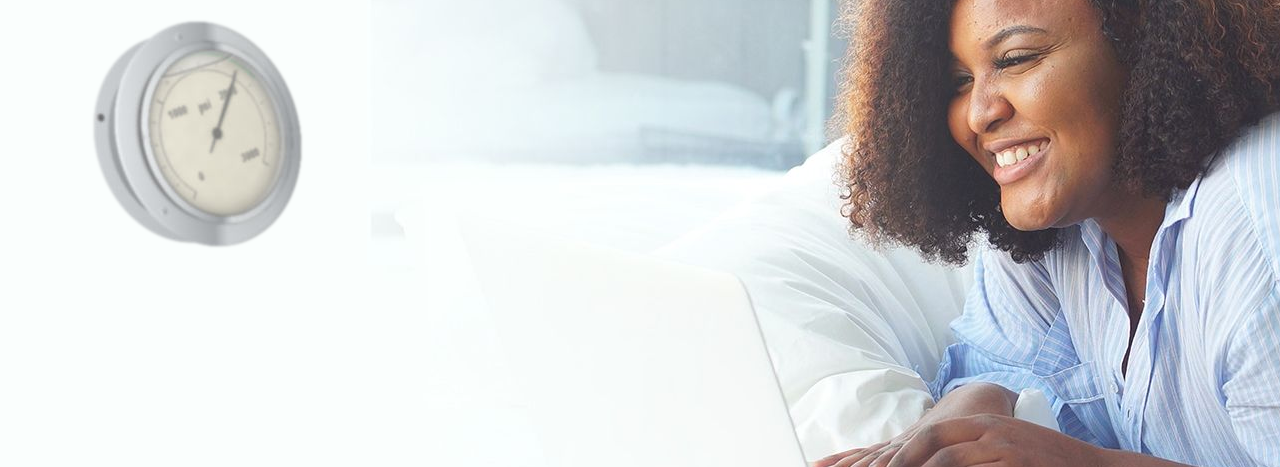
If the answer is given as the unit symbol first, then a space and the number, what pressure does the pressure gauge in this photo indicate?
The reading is psi 2000
